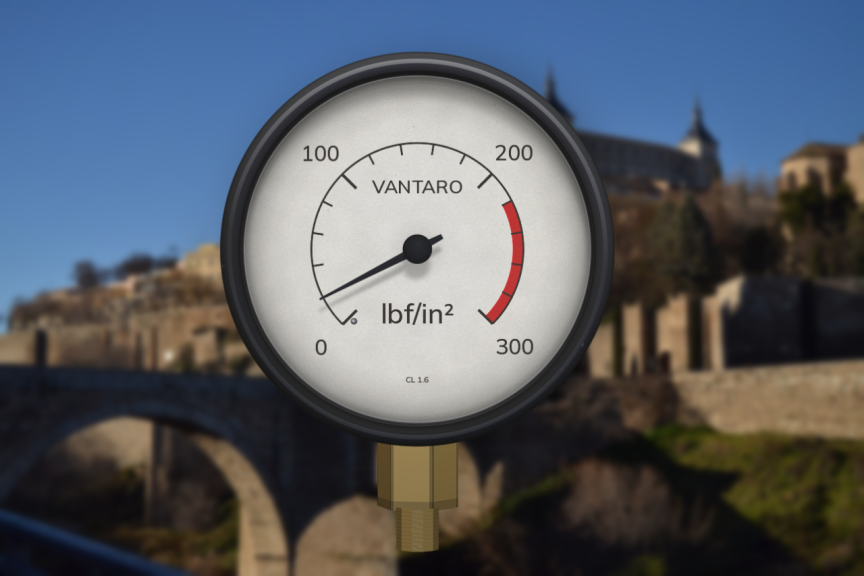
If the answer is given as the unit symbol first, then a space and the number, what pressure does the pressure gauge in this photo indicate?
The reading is psi 20
